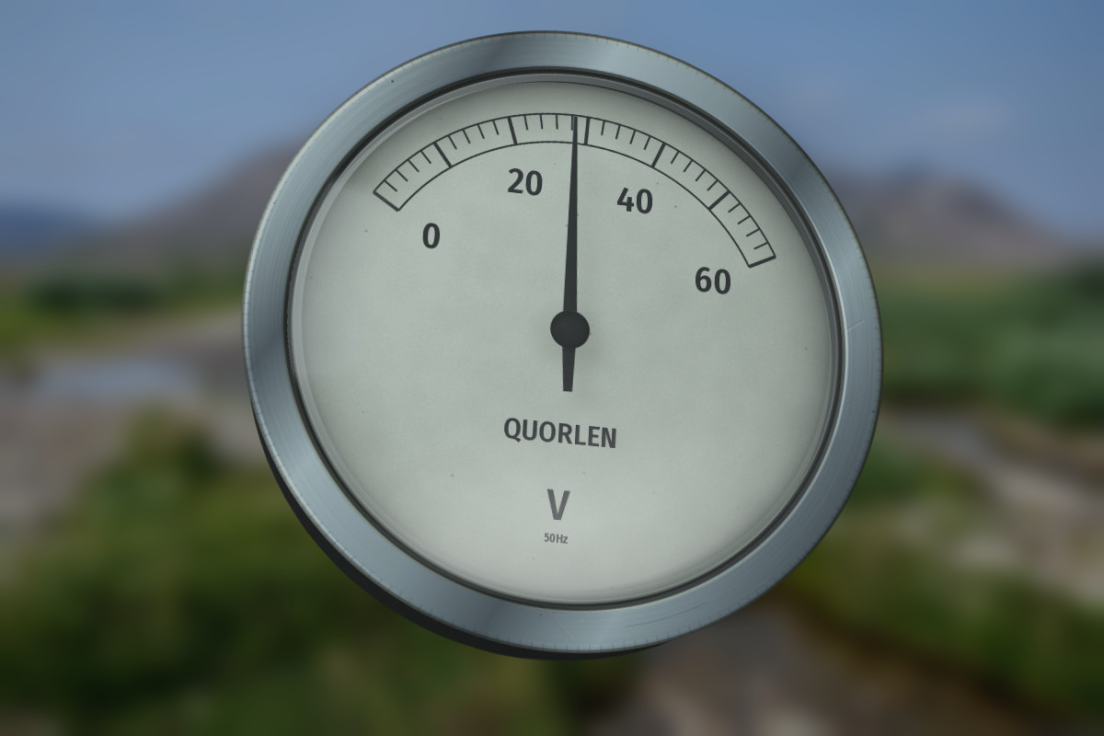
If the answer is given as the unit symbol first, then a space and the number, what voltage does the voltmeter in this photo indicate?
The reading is V 28
